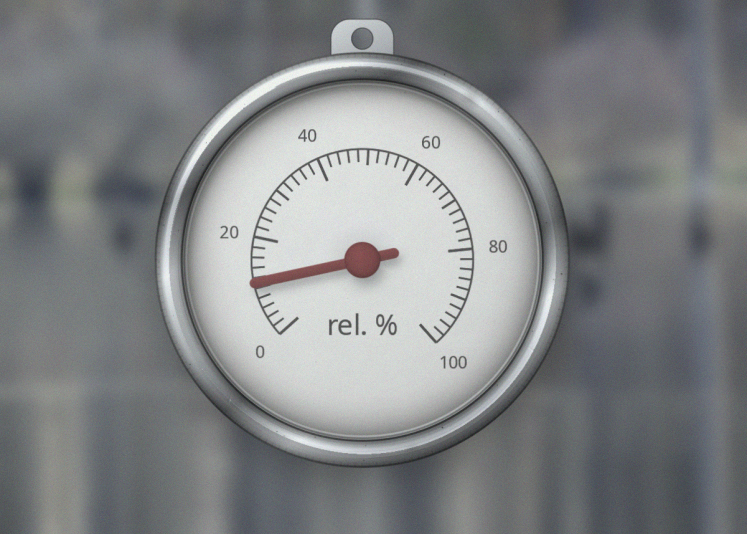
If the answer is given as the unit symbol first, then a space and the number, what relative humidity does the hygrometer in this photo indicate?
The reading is % 11
